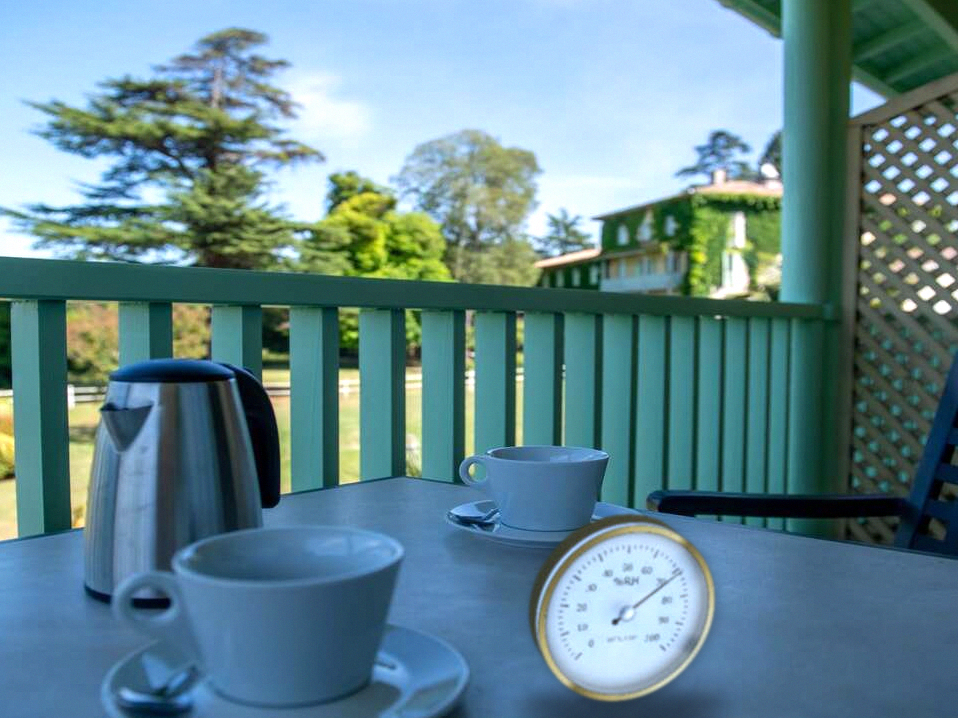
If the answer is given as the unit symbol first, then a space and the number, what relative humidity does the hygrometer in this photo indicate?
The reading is % 70
